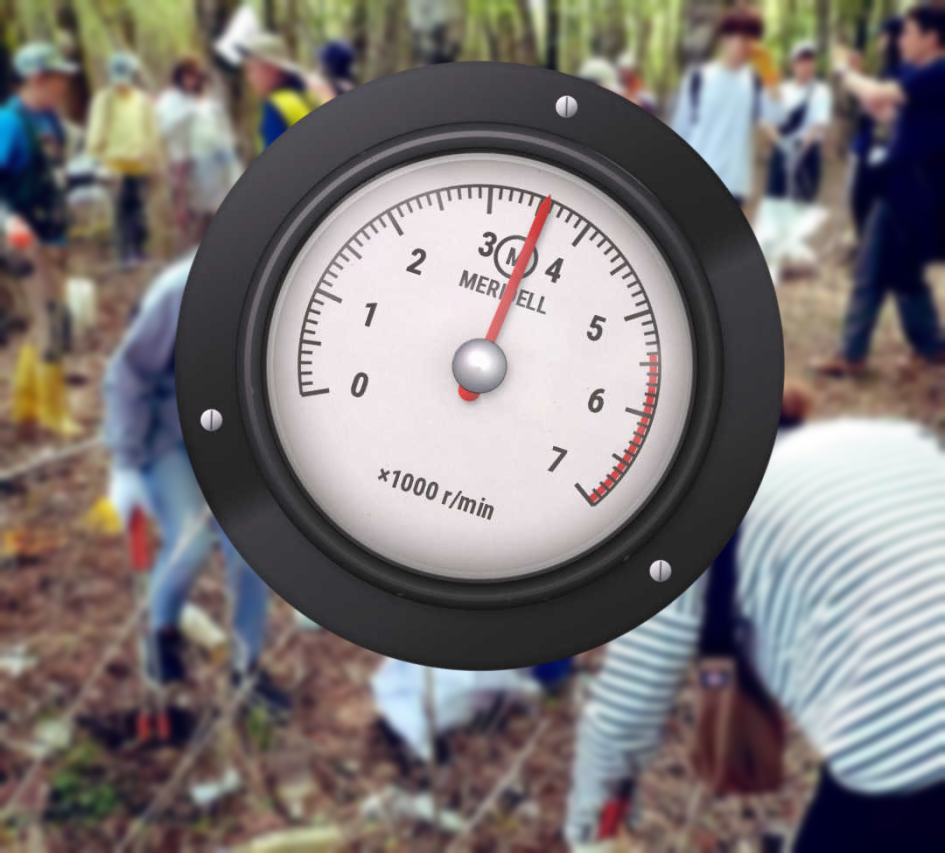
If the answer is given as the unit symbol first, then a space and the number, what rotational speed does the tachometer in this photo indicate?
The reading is rpm 3550
